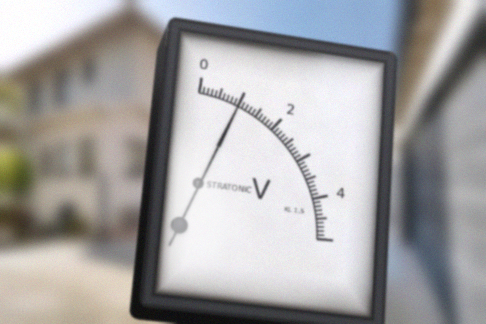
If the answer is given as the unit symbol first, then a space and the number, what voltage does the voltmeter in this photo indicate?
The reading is V 1
